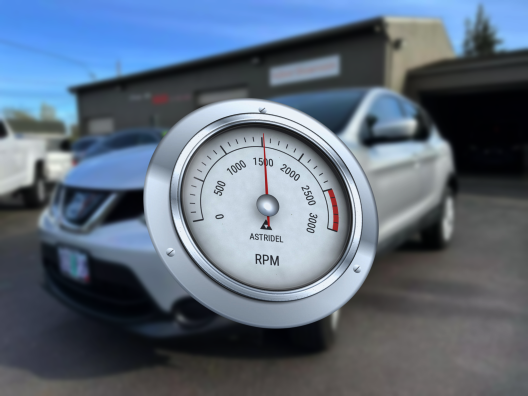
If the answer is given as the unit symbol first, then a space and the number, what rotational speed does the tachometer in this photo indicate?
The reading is rpm 1500
